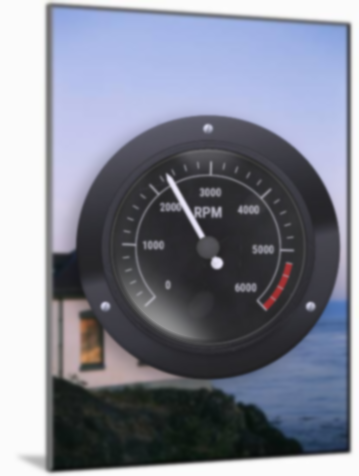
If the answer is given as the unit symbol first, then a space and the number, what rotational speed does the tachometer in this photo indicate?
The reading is rpm 2300
